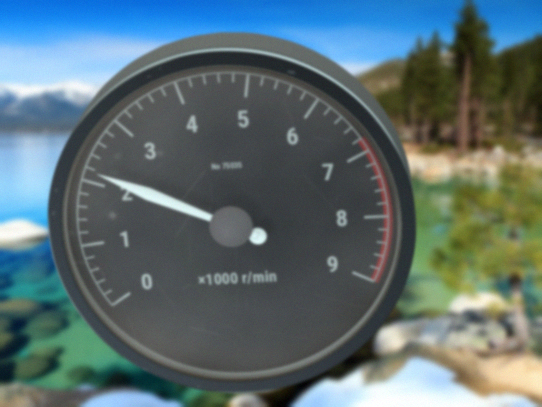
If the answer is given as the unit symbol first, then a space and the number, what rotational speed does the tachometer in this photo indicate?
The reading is rpm 2200
